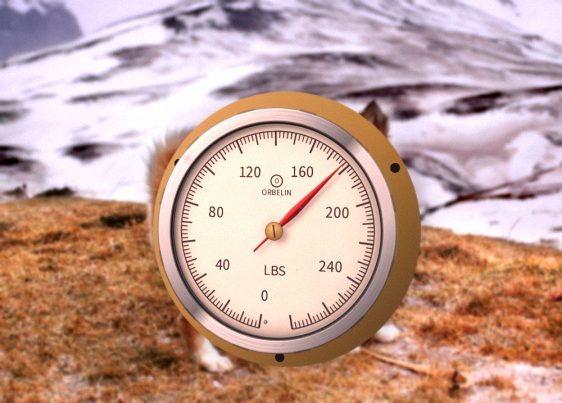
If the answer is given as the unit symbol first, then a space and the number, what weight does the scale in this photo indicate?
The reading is lb 178
